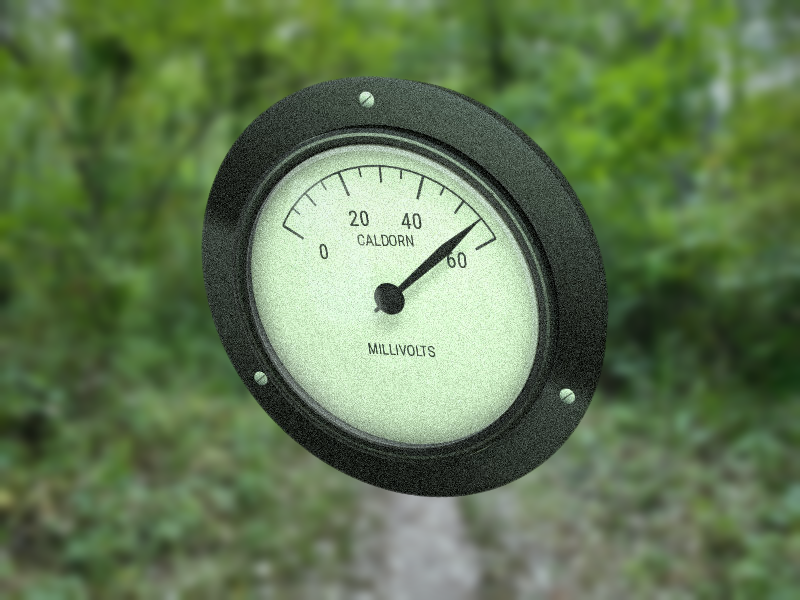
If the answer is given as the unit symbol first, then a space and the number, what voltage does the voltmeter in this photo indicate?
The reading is mV 55
